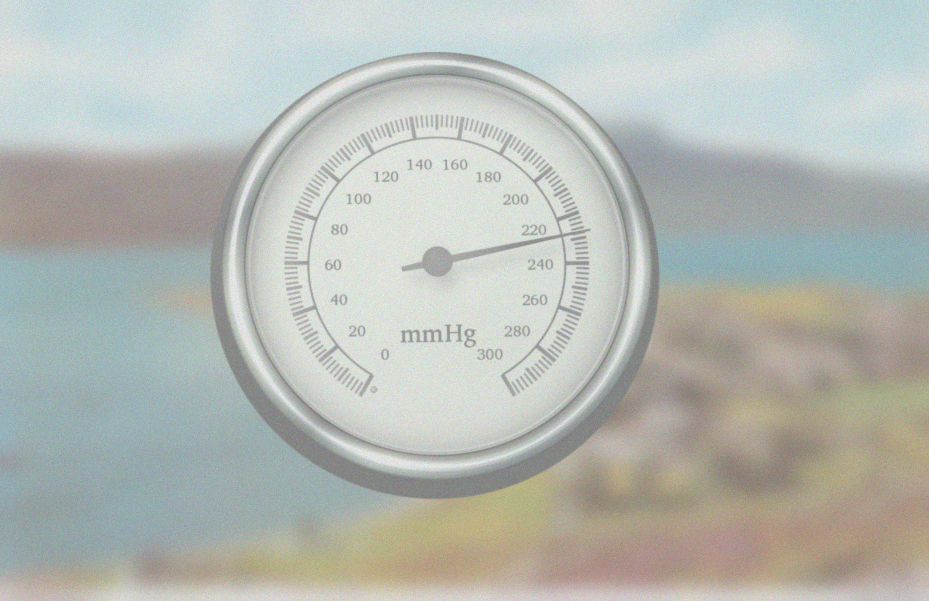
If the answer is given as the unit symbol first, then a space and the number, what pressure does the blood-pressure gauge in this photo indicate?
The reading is mmHg 228
